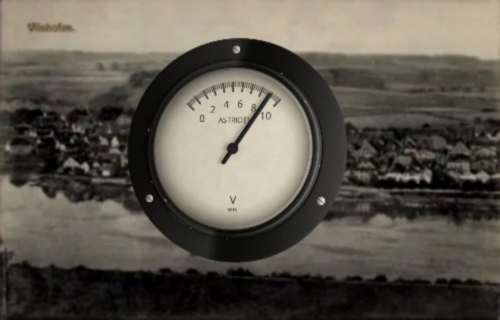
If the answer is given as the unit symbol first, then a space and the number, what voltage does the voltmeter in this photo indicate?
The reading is V 9
